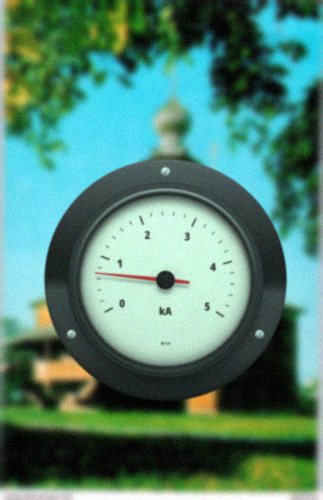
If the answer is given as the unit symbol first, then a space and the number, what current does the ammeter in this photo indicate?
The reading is kA 0.7
